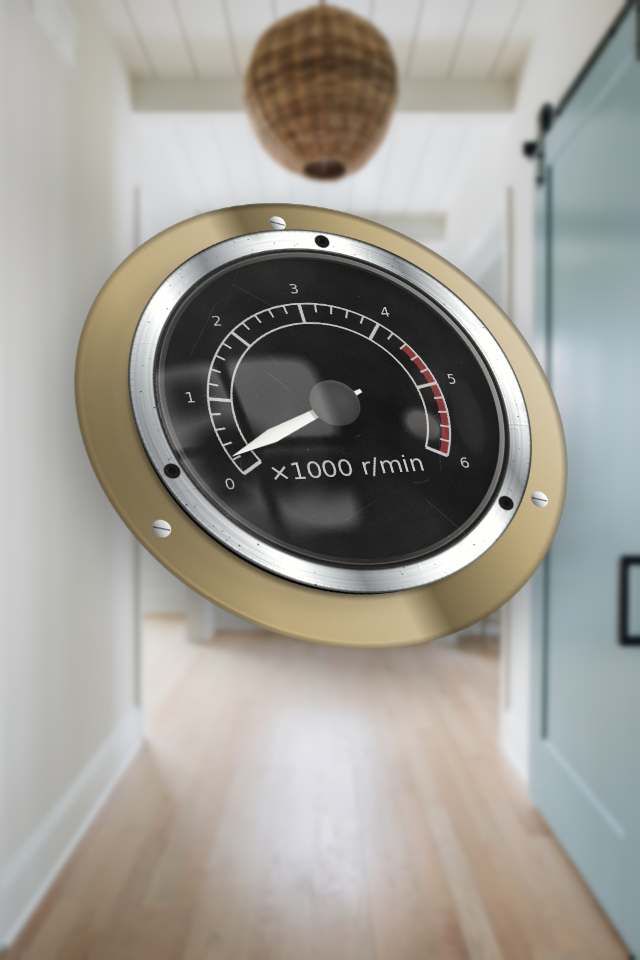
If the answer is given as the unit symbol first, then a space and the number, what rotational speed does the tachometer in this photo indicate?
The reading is rpm 200
